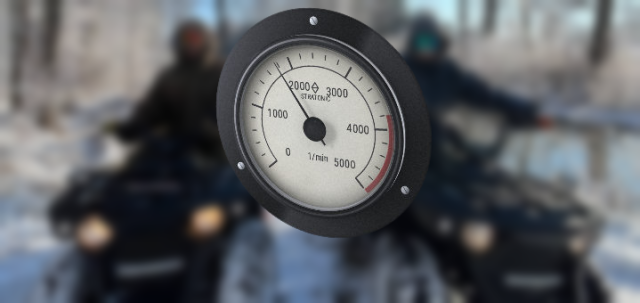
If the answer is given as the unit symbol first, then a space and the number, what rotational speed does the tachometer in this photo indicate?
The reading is rpm 1800
